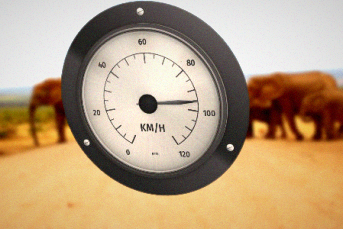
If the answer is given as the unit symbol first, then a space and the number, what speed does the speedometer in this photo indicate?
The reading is km/h 95
